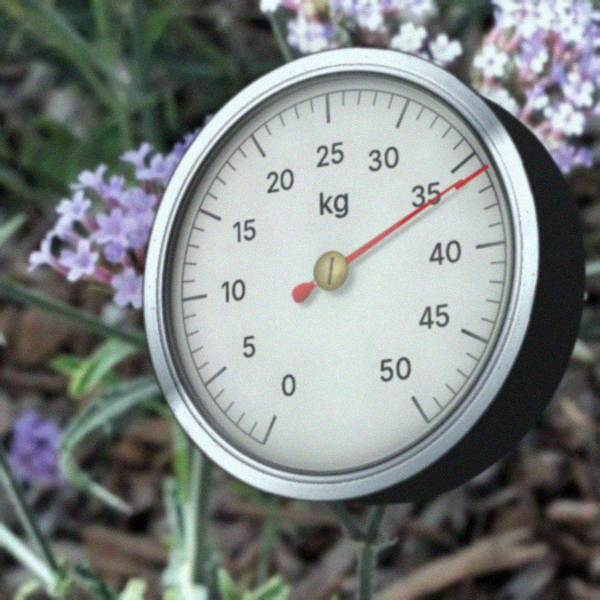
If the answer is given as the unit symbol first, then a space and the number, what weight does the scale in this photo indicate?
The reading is kg 36
